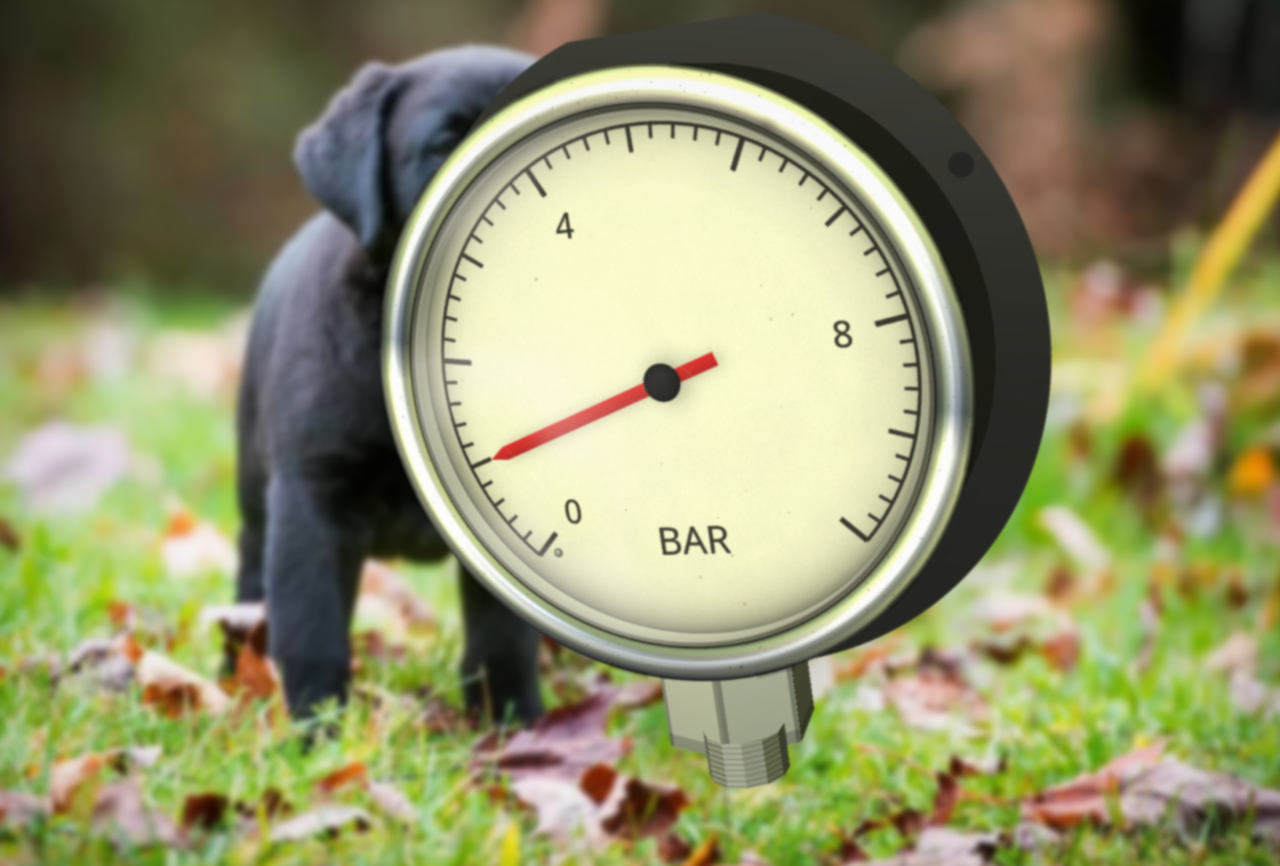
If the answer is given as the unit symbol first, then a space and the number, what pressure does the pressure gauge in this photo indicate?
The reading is bar 1
